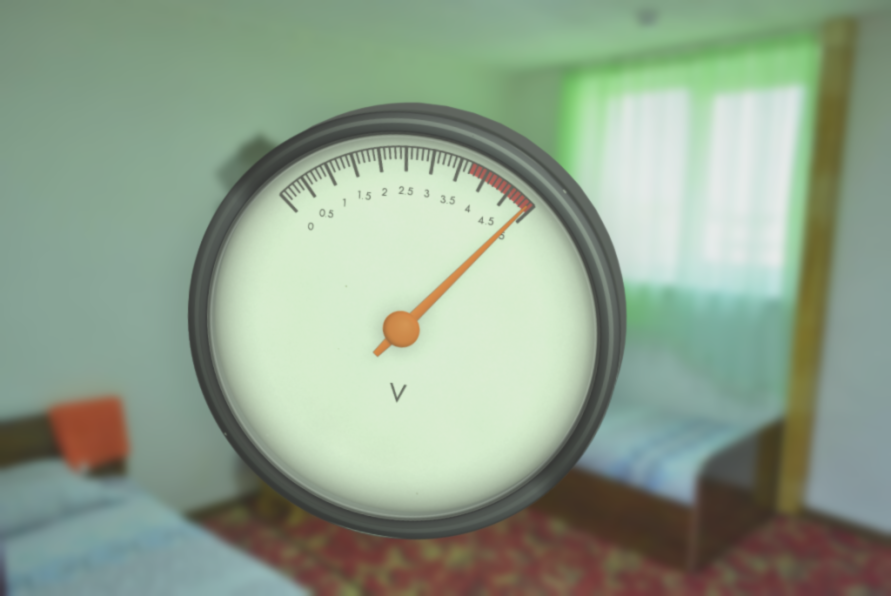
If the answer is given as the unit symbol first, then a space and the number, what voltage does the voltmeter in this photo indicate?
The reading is V 4.9
